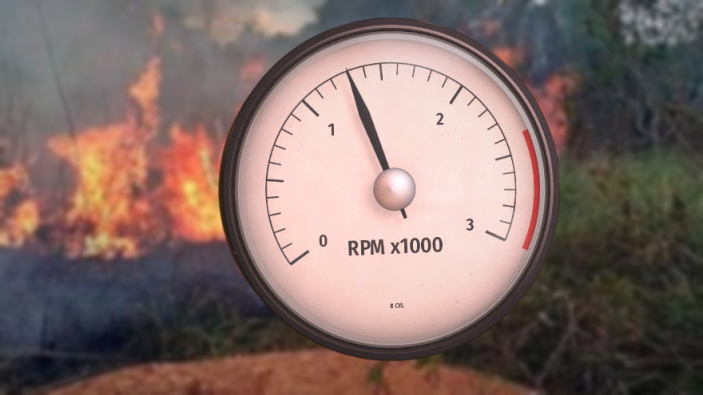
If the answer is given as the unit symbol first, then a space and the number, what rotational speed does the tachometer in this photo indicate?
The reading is rpm 1300
